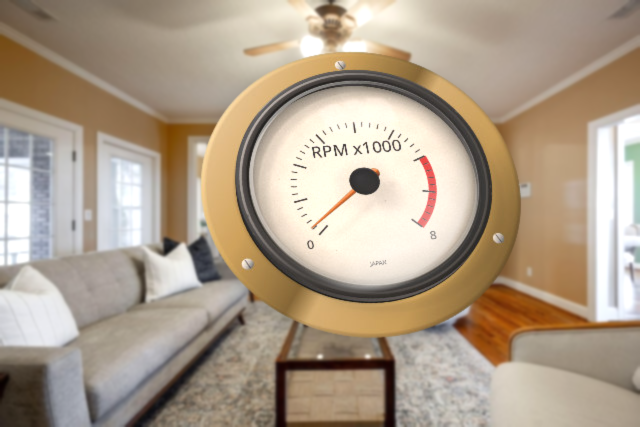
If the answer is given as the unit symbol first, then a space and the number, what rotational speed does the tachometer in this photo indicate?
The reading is rpm 200
